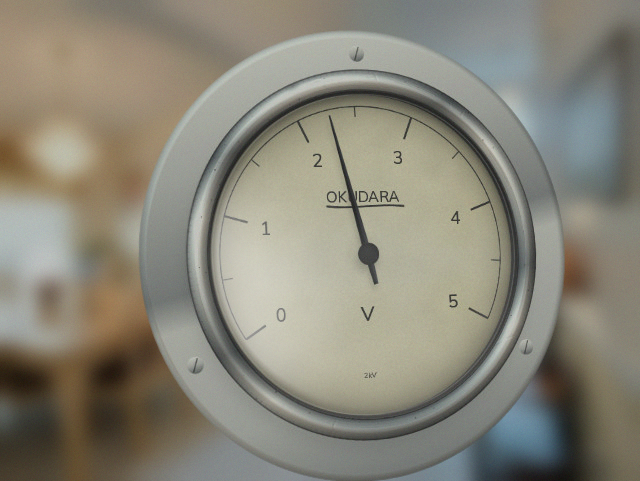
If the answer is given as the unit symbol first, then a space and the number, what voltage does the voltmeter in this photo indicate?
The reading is V 2.25
